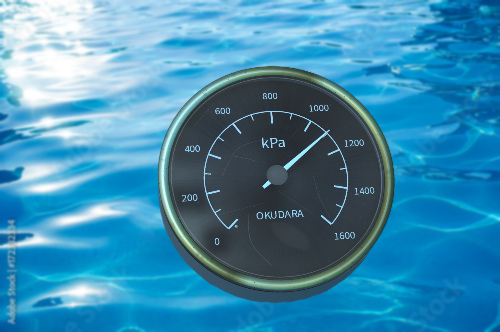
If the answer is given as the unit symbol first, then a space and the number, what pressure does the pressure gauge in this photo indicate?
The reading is kPa 1100
